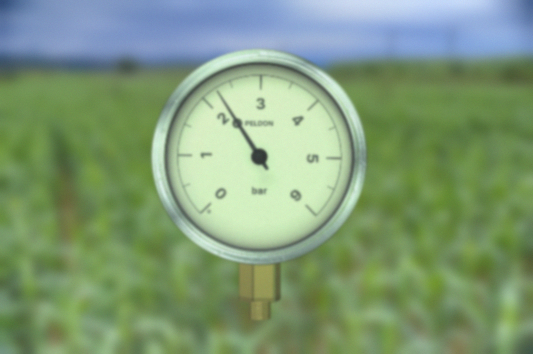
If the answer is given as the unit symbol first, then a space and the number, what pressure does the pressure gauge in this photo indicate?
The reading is bar 2.25
